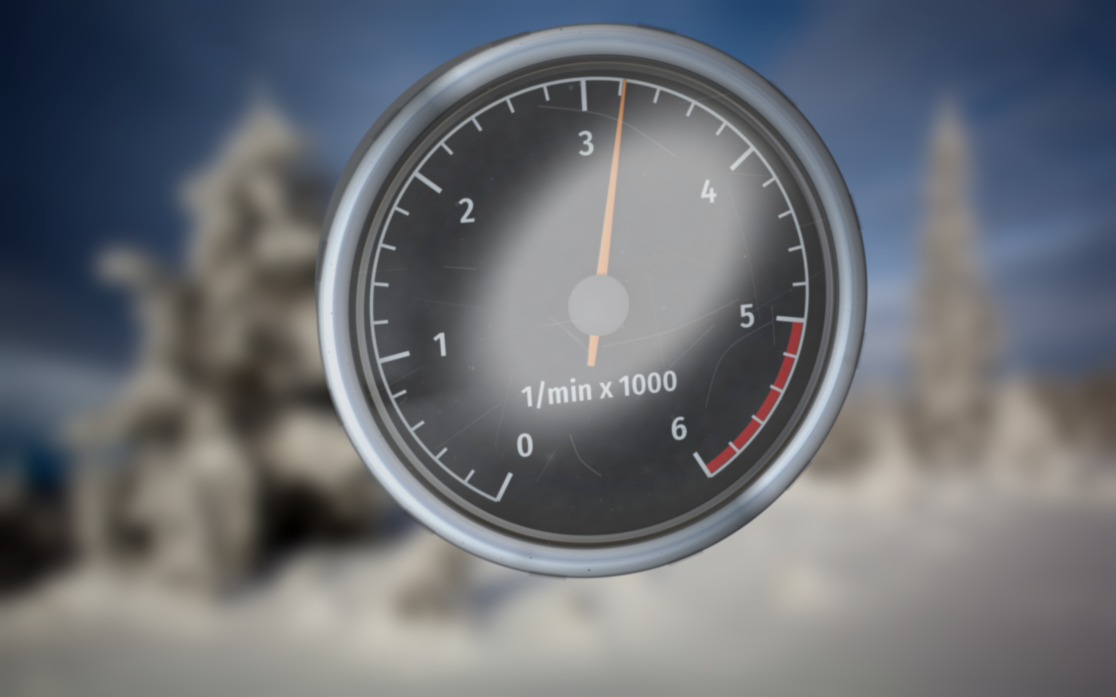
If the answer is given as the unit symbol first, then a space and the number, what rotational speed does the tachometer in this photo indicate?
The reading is rpm 3200
